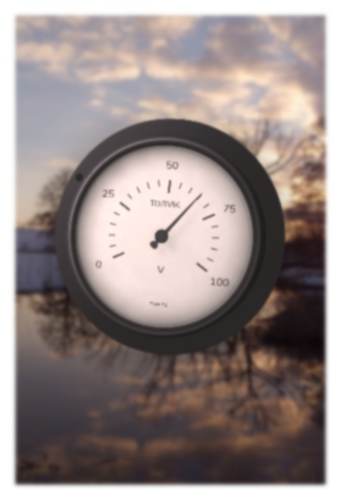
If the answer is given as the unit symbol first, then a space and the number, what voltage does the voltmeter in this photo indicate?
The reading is V 65
